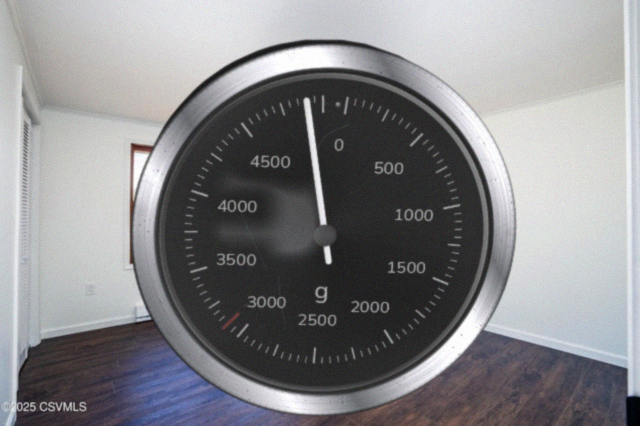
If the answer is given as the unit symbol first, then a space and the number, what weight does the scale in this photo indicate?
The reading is g 4900
